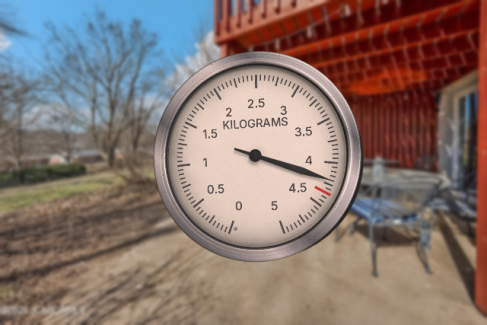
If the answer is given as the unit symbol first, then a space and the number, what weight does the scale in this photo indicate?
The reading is kg 4.2
